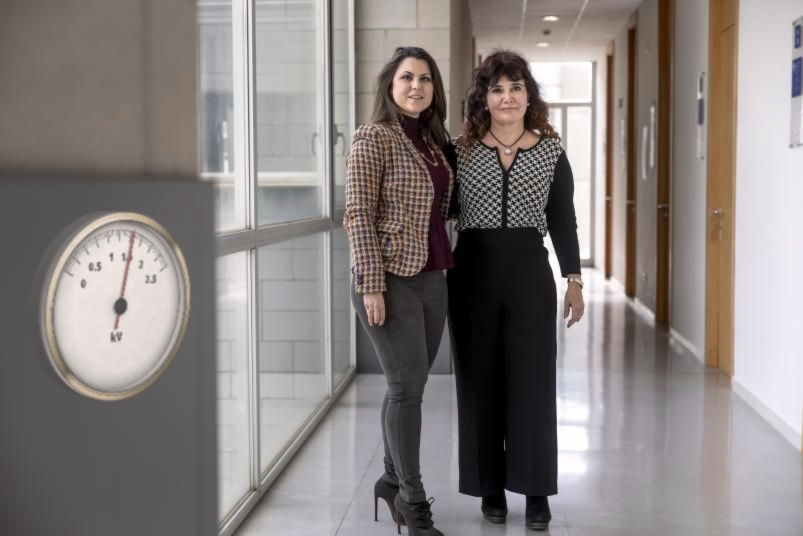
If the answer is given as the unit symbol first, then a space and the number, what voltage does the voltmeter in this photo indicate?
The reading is kV 1.5
